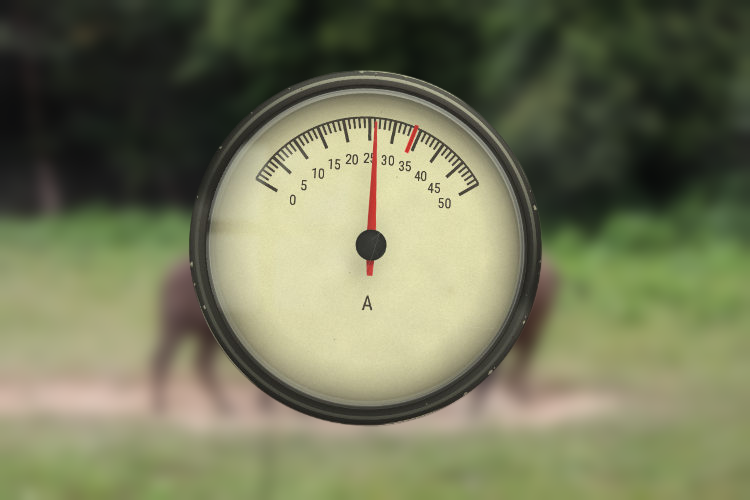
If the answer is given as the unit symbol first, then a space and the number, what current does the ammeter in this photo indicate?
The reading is A 26
